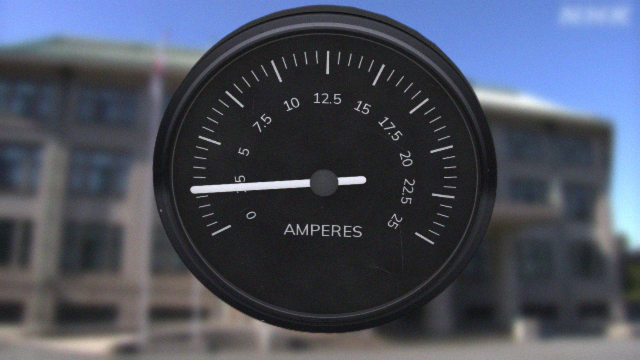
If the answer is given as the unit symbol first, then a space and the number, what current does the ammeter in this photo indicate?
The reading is A 2.5
